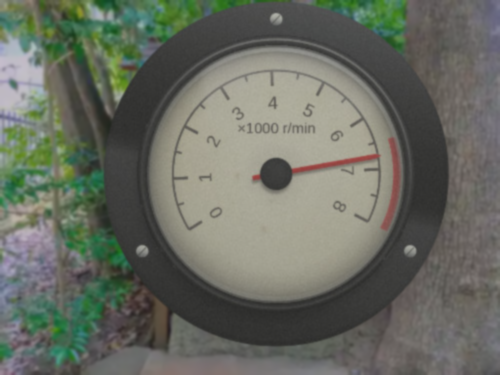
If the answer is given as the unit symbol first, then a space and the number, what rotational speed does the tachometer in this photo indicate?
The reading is rpm 6750
